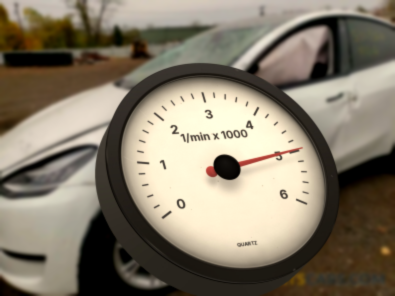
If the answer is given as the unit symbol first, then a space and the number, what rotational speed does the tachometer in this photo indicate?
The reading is rpm 5000
